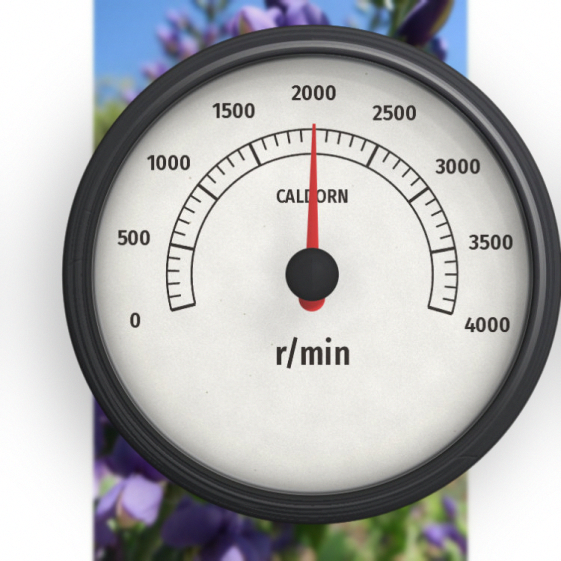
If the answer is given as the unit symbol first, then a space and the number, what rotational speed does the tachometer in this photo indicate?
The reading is rpm 2000
